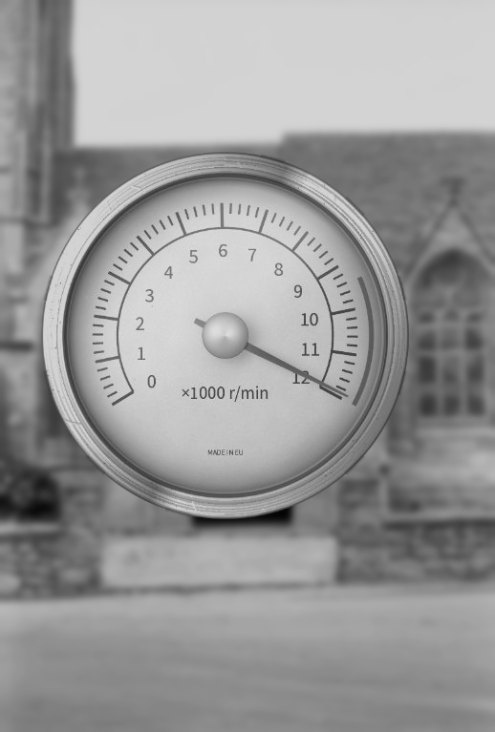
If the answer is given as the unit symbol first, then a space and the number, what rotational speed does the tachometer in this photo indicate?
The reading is rpm 11900
